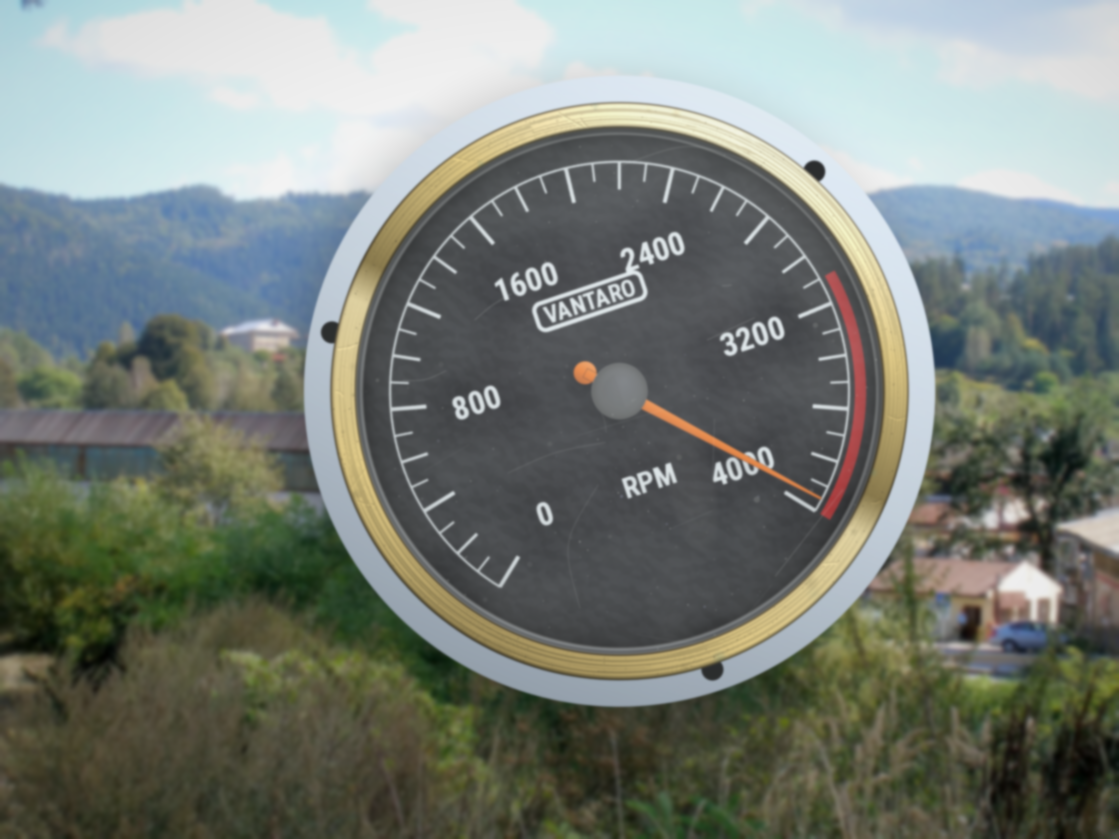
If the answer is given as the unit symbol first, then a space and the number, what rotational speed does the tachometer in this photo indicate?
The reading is rpm 3950
